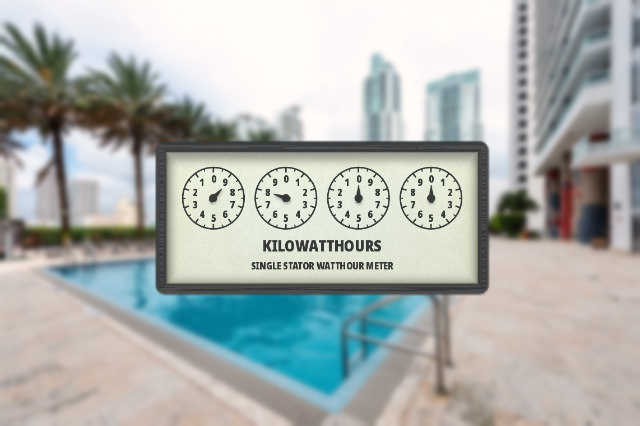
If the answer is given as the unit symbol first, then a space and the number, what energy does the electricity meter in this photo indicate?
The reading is kWh 8800
